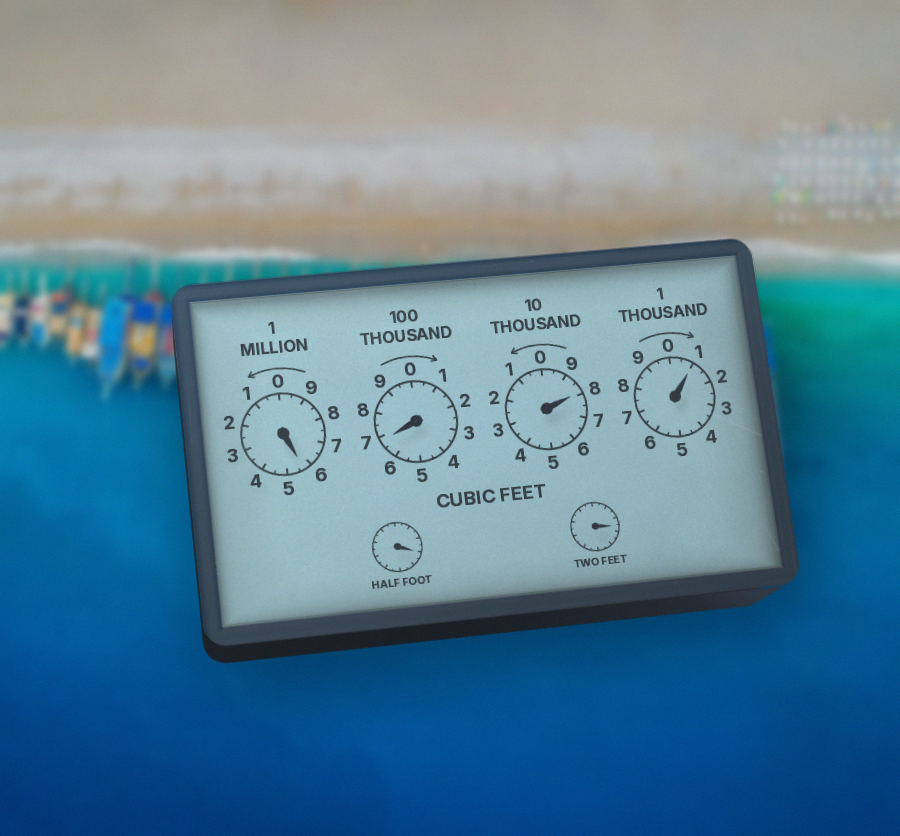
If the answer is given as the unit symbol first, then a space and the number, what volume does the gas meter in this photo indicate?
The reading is ft³ 568100
